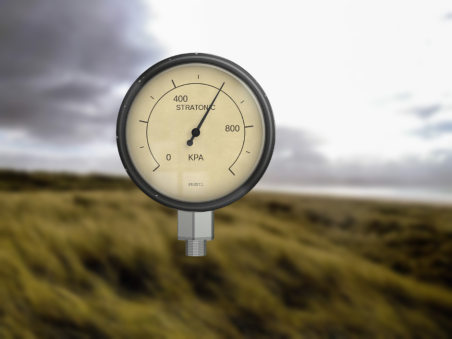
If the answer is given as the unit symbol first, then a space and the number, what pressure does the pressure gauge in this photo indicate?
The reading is kPa 600
